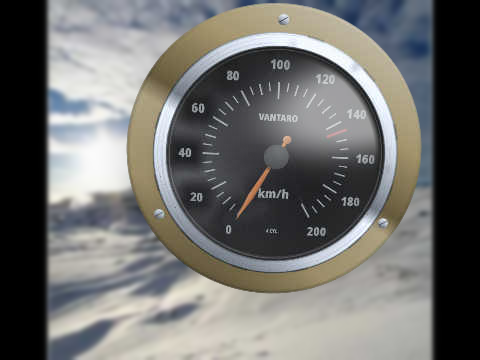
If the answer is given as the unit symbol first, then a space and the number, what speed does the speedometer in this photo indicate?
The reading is km/h 0
